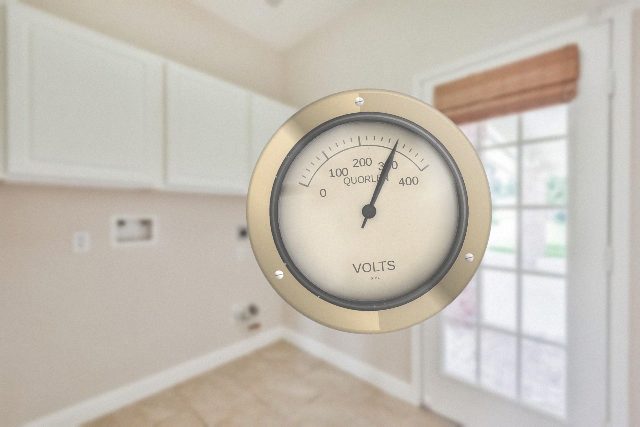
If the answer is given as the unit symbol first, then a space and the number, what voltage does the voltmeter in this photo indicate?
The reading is V 300
